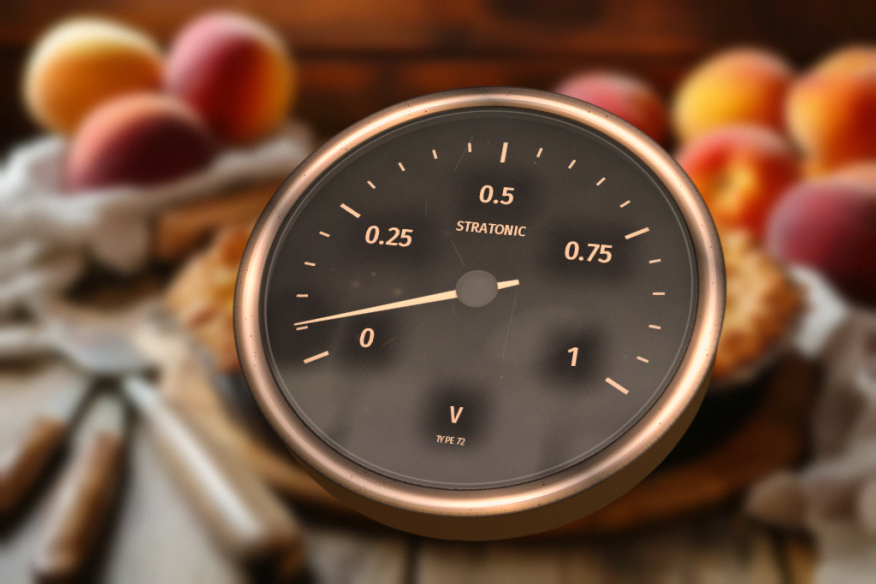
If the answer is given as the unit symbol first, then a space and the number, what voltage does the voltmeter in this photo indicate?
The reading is V 0.05
